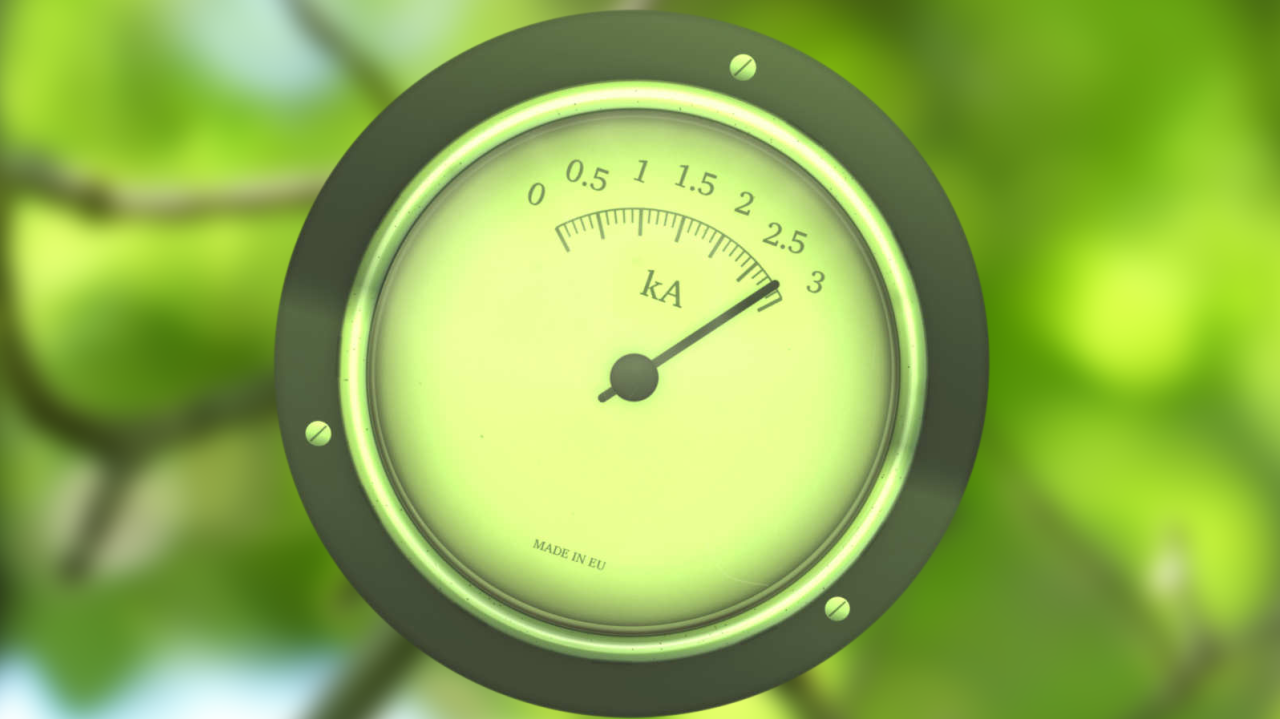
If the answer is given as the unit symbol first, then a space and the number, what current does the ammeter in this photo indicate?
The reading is kA 2.8
